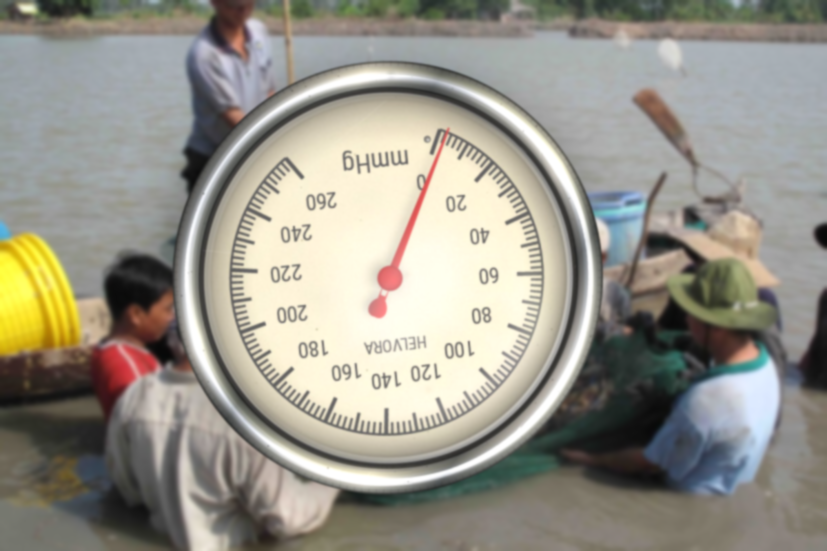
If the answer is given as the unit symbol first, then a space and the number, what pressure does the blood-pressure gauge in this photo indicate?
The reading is mmHg 2
